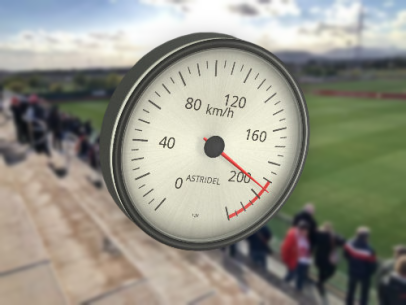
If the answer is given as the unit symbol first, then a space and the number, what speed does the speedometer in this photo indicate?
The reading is km/h 195
